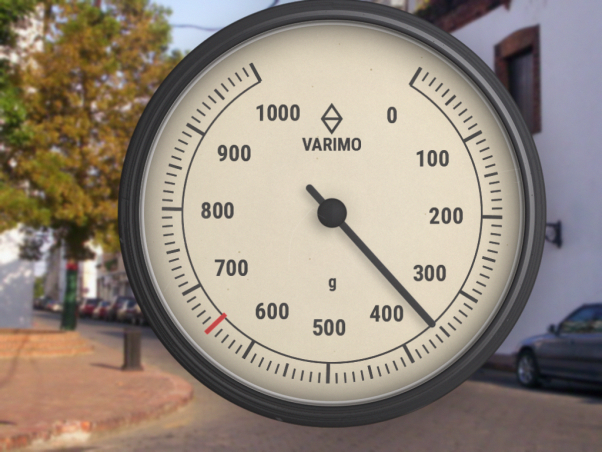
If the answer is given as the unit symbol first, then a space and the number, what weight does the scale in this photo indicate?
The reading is g 355
